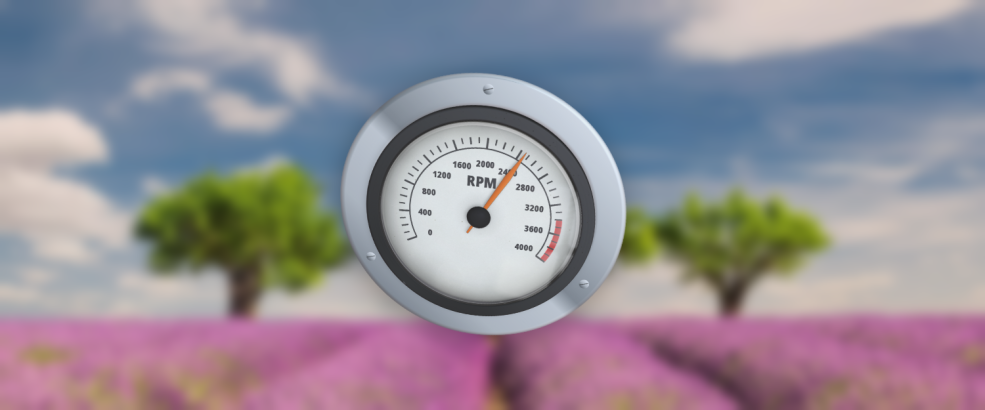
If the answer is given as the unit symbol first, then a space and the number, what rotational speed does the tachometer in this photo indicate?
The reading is rpm 2450
